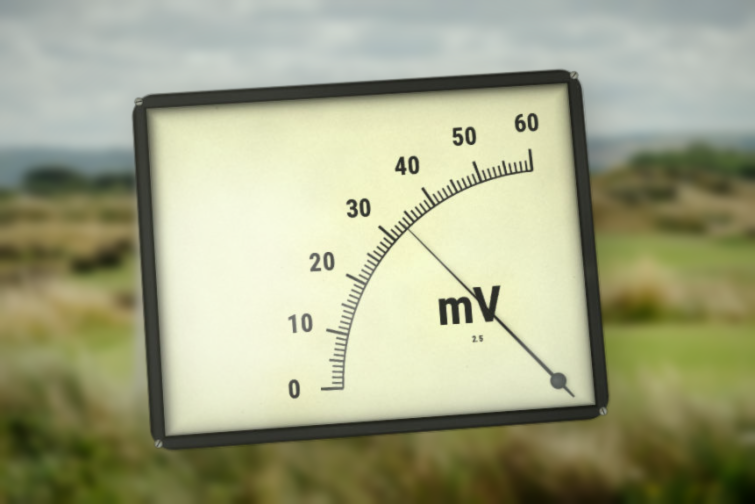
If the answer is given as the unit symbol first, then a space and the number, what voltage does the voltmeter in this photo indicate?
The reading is mV 33
